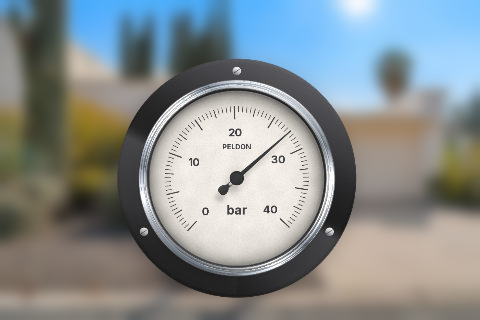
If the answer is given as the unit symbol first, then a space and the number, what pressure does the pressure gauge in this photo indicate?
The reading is bar 27.5
